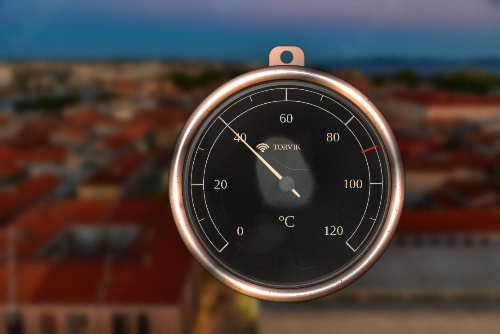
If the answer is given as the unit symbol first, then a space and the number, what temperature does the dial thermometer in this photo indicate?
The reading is °C 40
